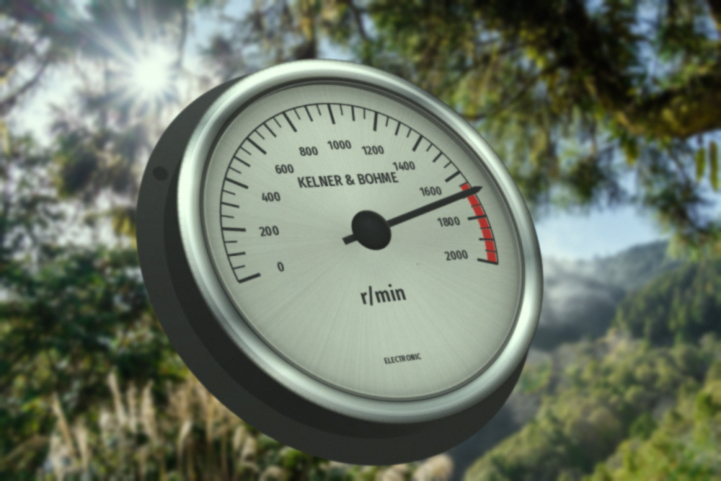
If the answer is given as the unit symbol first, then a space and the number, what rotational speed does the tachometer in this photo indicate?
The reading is rpm 1700
